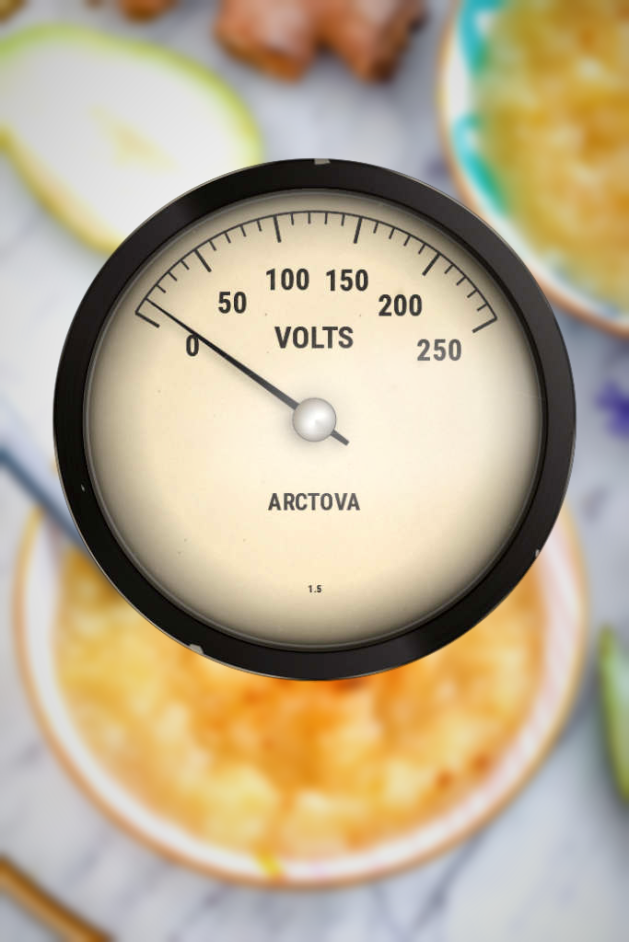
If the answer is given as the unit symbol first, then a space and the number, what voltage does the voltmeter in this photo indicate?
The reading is V 10
